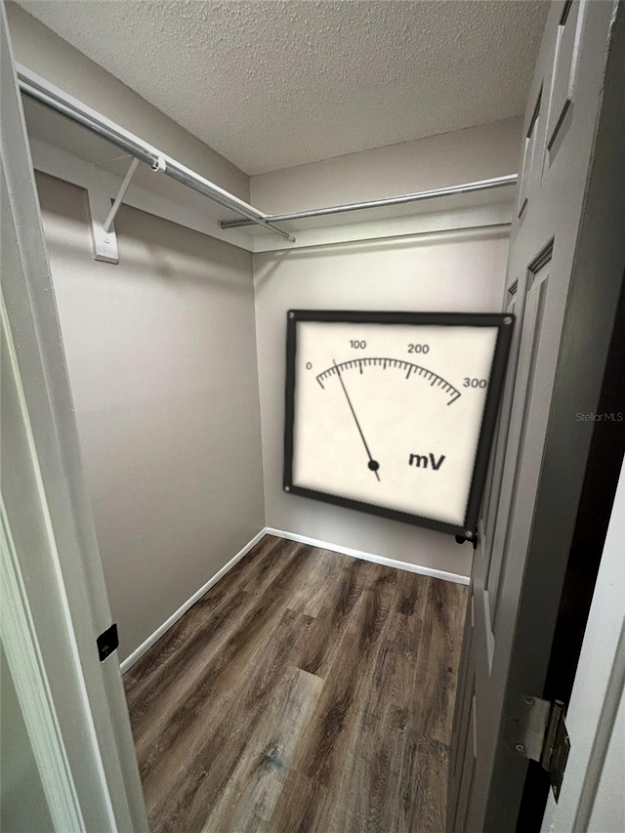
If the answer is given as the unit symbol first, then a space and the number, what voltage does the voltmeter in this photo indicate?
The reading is mV 50
